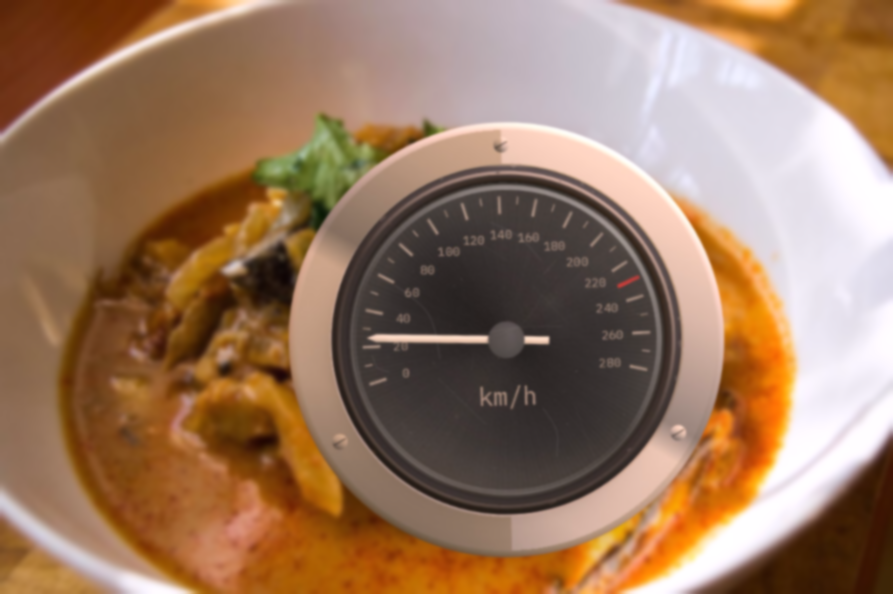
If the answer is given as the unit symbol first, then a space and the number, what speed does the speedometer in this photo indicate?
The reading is km/h 25
